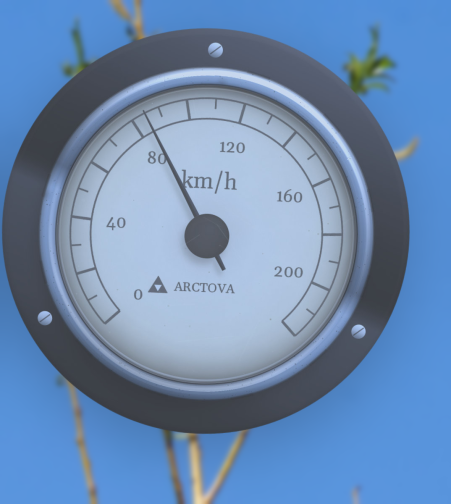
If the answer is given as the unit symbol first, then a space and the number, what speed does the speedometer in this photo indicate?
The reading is km/h 85
